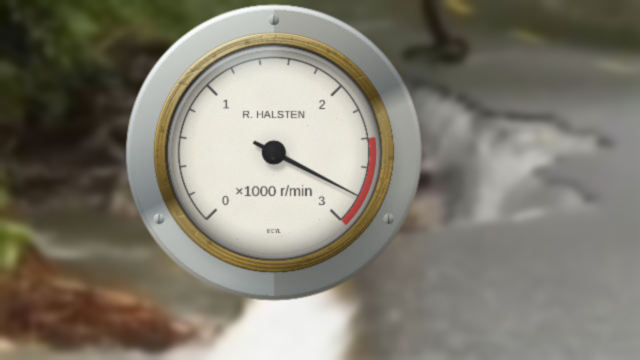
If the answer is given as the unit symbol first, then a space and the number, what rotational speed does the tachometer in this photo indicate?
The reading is rpm 2800
